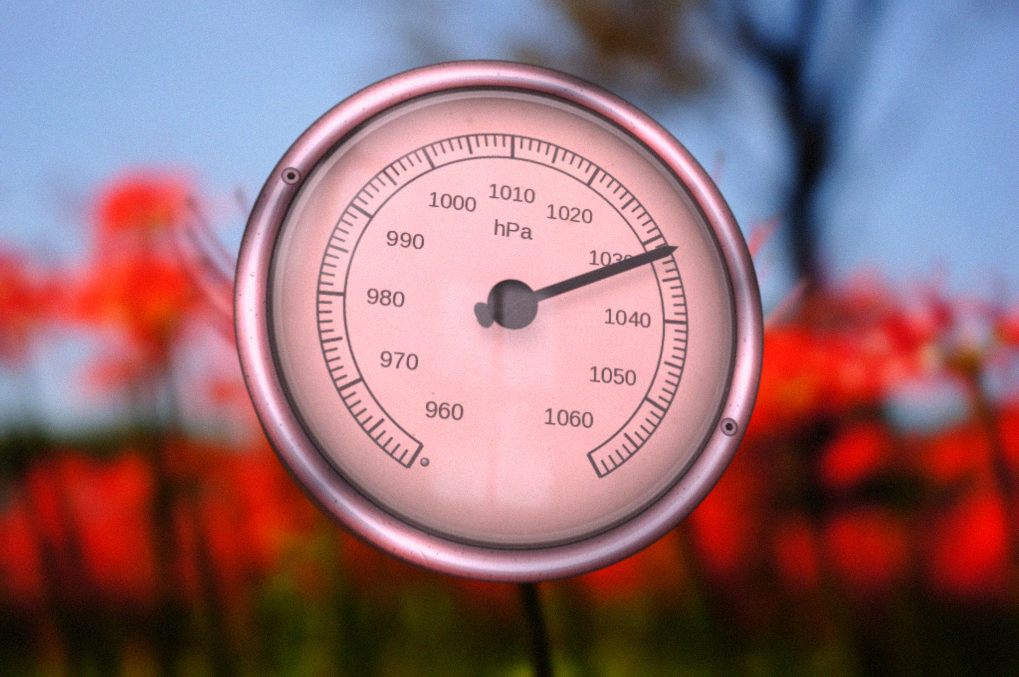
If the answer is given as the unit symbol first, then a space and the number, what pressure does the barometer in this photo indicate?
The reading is hPa 1032
